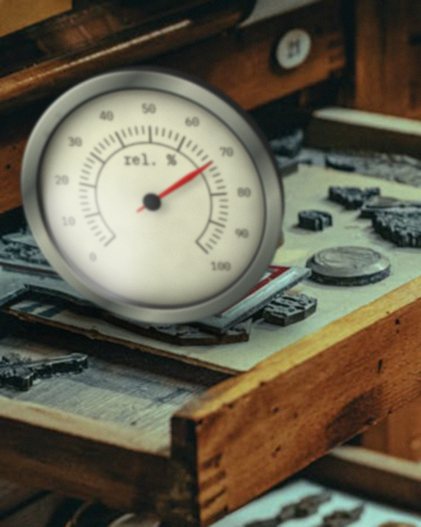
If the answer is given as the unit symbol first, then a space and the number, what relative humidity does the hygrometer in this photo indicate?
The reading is % 70
